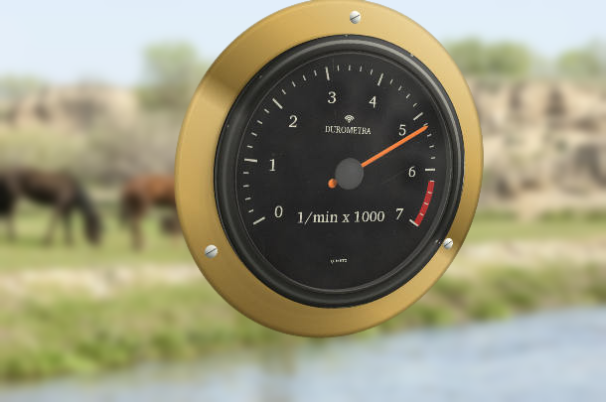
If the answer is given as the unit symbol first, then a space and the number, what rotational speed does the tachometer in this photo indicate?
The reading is rpm 5200
